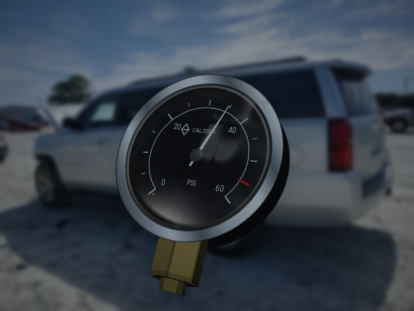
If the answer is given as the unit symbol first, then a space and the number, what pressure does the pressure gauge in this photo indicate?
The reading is psi 35
